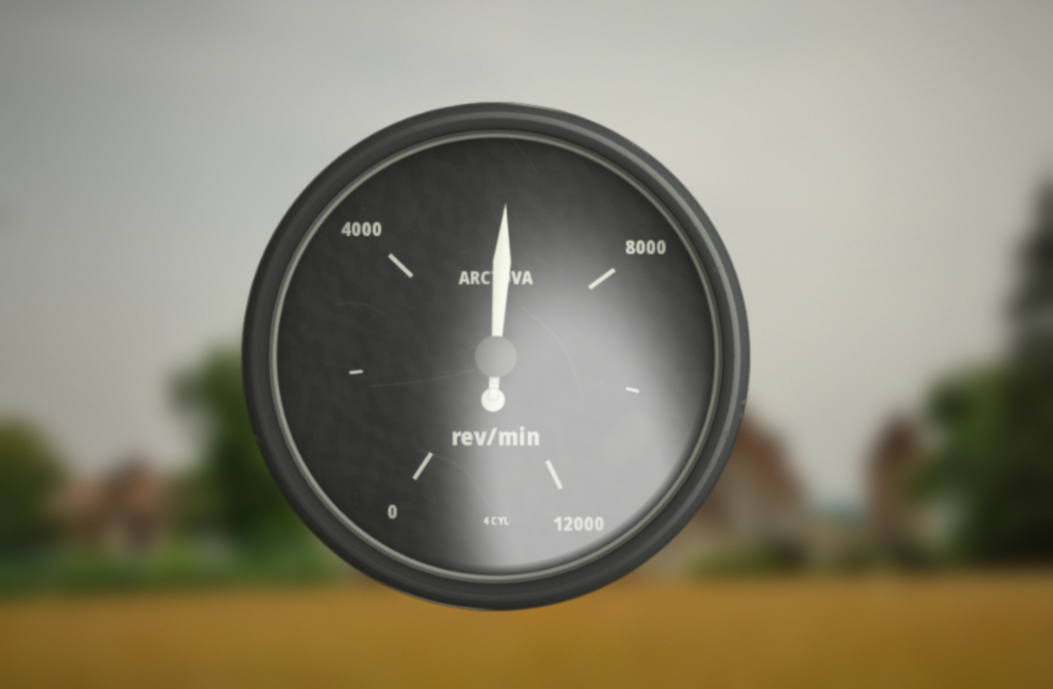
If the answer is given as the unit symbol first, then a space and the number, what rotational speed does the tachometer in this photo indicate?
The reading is rpm 6000
